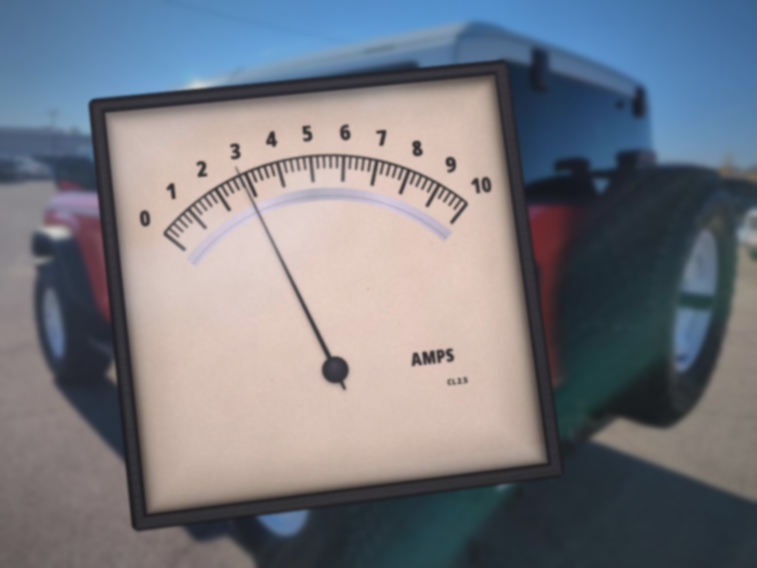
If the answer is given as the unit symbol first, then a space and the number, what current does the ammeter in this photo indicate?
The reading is A 2.8
